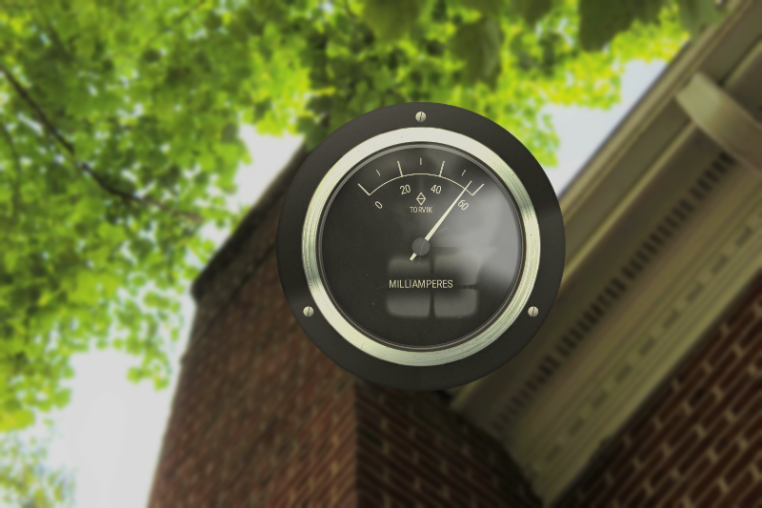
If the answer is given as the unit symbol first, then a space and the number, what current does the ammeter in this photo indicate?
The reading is mA 55
